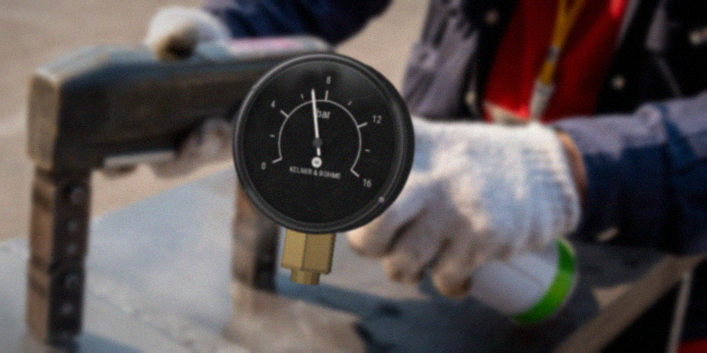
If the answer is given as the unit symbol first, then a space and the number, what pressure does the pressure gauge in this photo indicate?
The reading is bar 7
